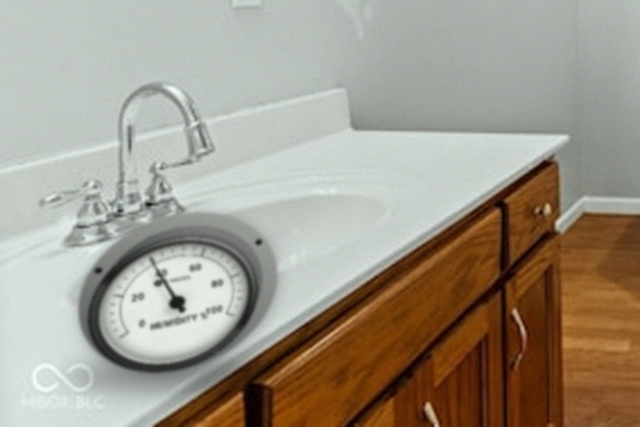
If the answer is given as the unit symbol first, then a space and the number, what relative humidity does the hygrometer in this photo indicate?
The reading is % 40
